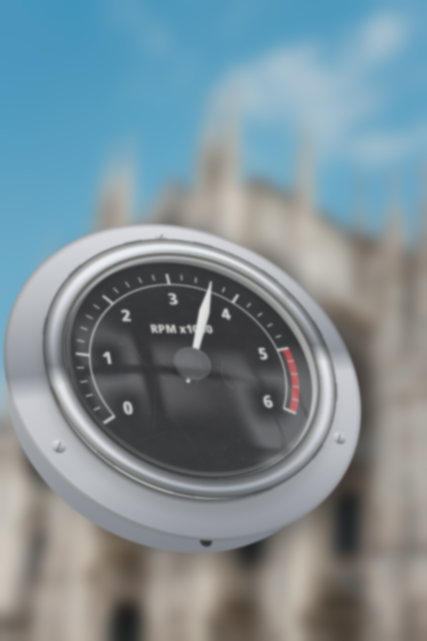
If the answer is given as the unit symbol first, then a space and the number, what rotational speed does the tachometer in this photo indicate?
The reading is rpm 3600
